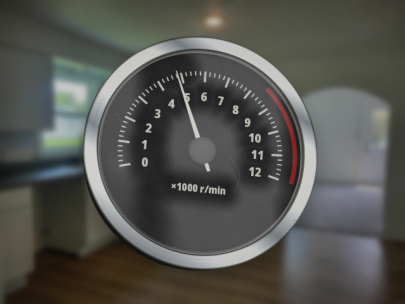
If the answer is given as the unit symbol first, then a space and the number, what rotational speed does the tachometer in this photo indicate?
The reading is rpm 4800
